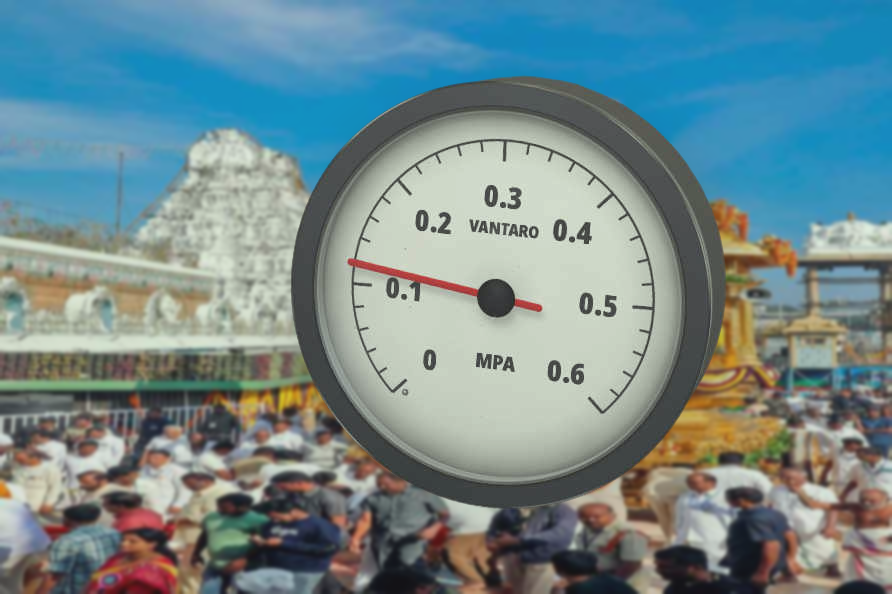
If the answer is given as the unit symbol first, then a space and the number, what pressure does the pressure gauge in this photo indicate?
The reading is MPa 0.12
